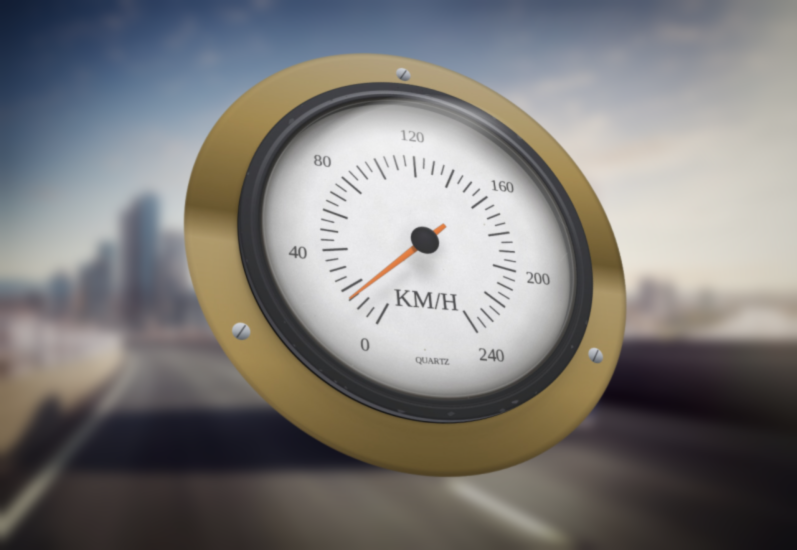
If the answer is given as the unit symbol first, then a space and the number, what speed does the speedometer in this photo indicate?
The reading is km/h 15
